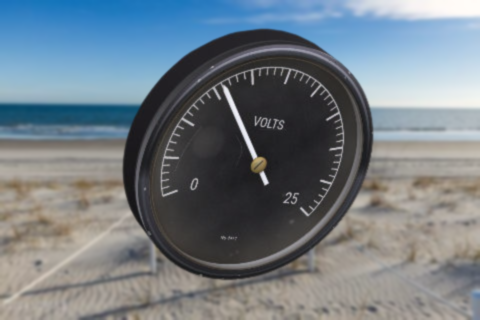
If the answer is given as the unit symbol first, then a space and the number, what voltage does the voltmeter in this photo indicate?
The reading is V 8
